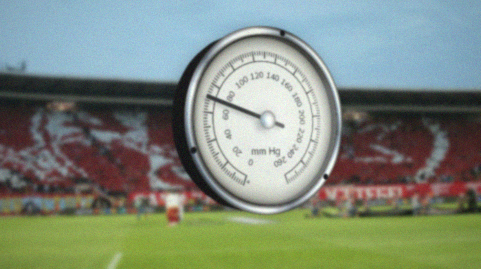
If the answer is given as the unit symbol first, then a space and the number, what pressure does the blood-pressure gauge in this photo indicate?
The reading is mmHg 70
